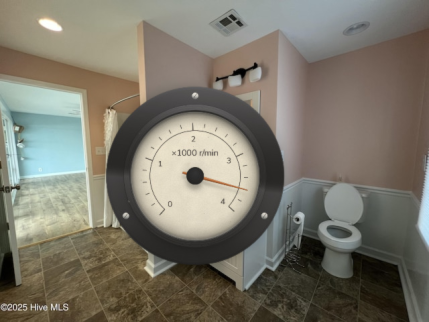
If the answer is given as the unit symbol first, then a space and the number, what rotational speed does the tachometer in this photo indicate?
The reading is rpm 3600
